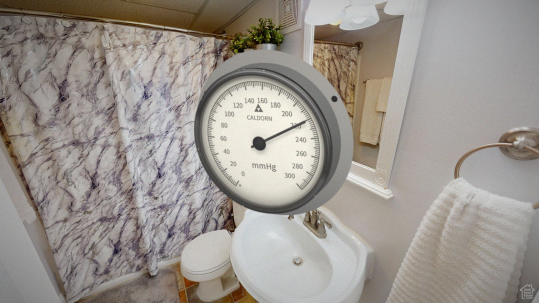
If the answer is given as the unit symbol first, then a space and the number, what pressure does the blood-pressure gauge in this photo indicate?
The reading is mmHg 220
